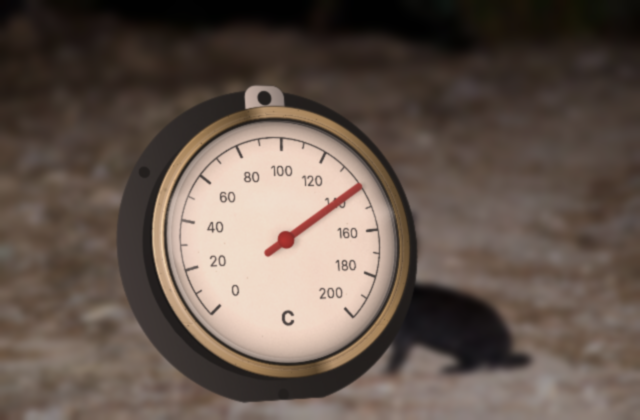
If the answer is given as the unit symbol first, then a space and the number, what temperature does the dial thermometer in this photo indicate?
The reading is °C 140
